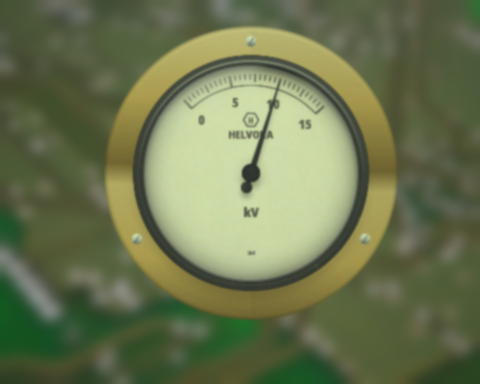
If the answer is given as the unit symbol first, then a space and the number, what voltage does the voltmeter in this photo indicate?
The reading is kV 10
